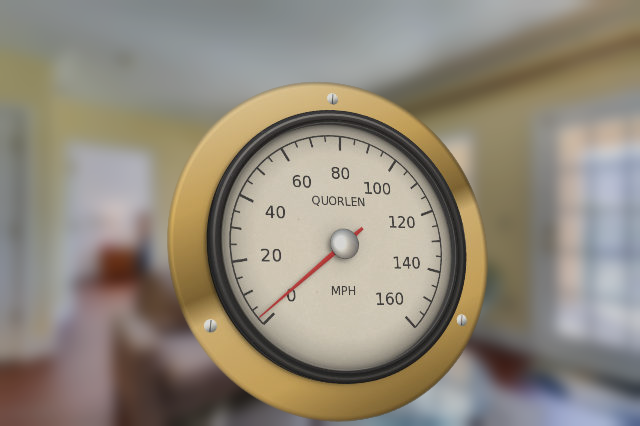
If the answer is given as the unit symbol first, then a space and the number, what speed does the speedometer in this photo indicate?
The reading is mph 2.5
